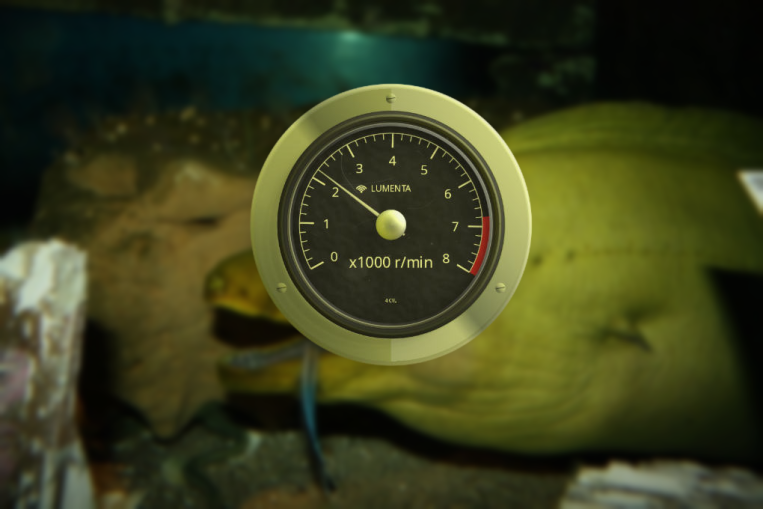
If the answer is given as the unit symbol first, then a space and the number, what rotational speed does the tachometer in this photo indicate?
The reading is rpm 2200
